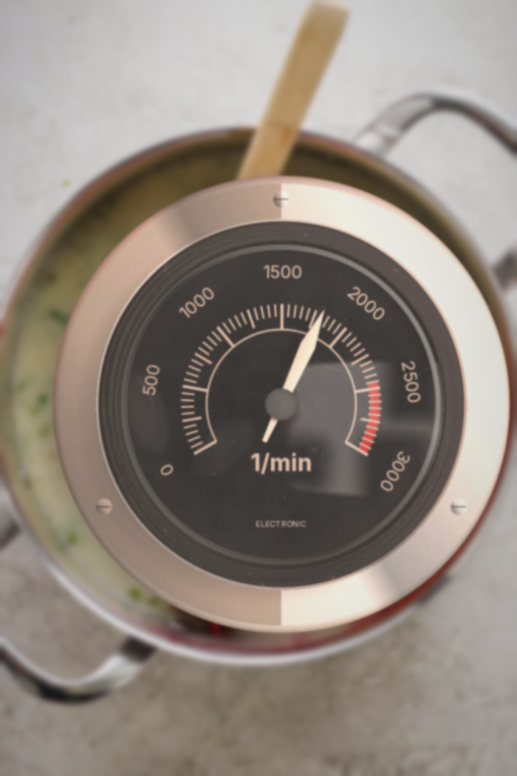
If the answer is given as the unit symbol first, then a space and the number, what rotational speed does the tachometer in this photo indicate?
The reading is rpm 1800
